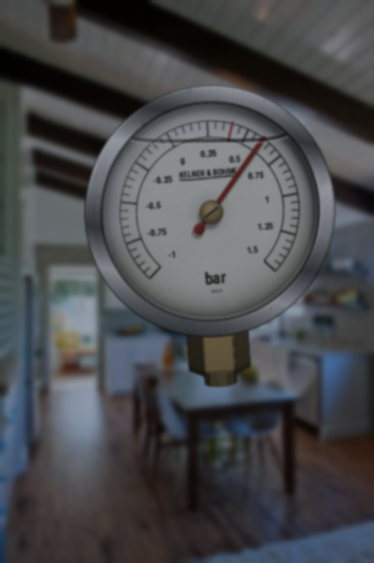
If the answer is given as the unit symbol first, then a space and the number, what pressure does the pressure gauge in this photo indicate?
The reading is bar 0.6
